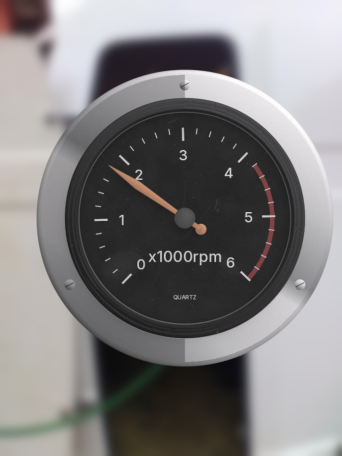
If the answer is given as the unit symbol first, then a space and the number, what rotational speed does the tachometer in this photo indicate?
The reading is rpm 1800
